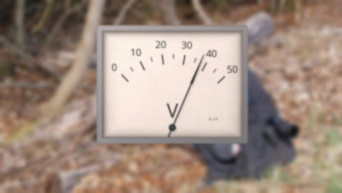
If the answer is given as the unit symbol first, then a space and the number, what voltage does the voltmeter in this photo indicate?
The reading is V 37.5
